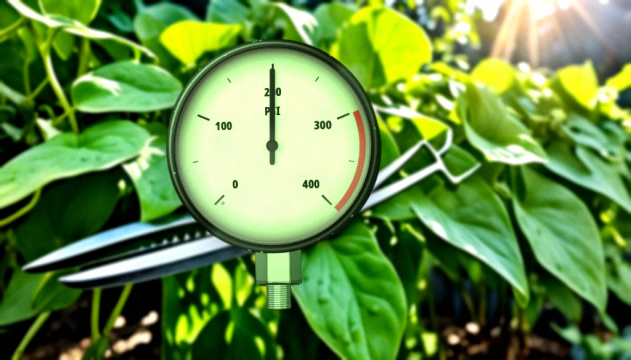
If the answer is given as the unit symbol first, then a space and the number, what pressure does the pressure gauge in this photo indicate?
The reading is psi 200
